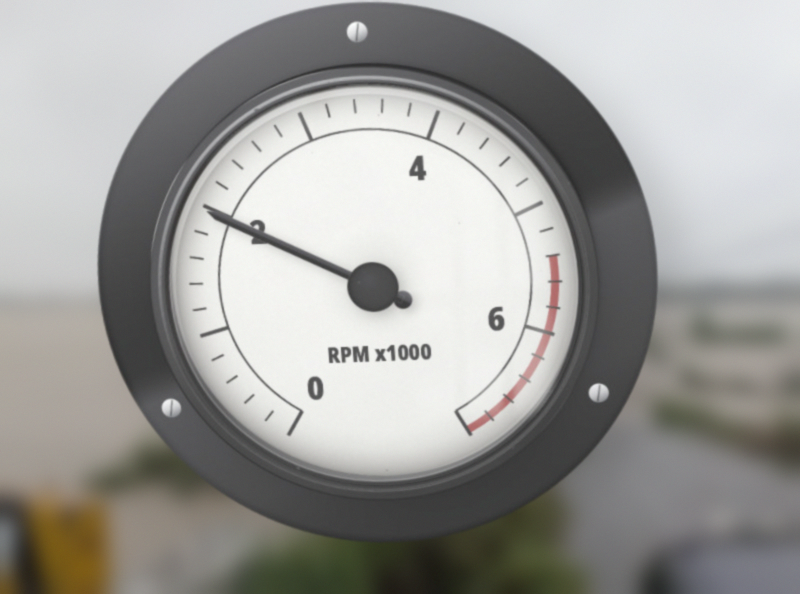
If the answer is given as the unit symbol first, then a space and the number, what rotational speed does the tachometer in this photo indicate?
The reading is rpm 2000
